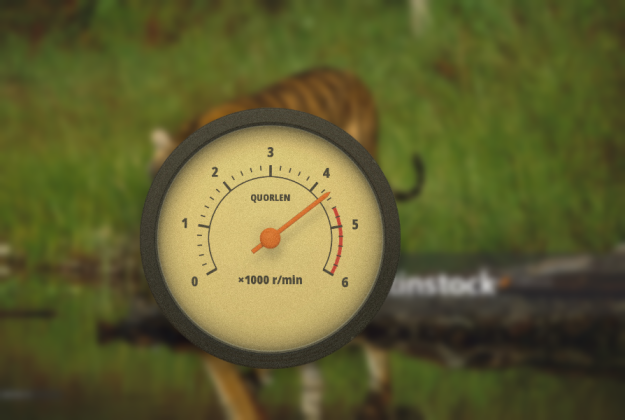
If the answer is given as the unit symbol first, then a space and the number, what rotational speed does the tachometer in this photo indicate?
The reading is rpm 4300
